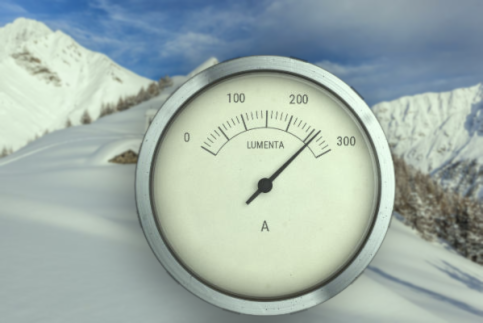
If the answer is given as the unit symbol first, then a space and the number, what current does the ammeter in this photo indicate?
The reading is A 260
